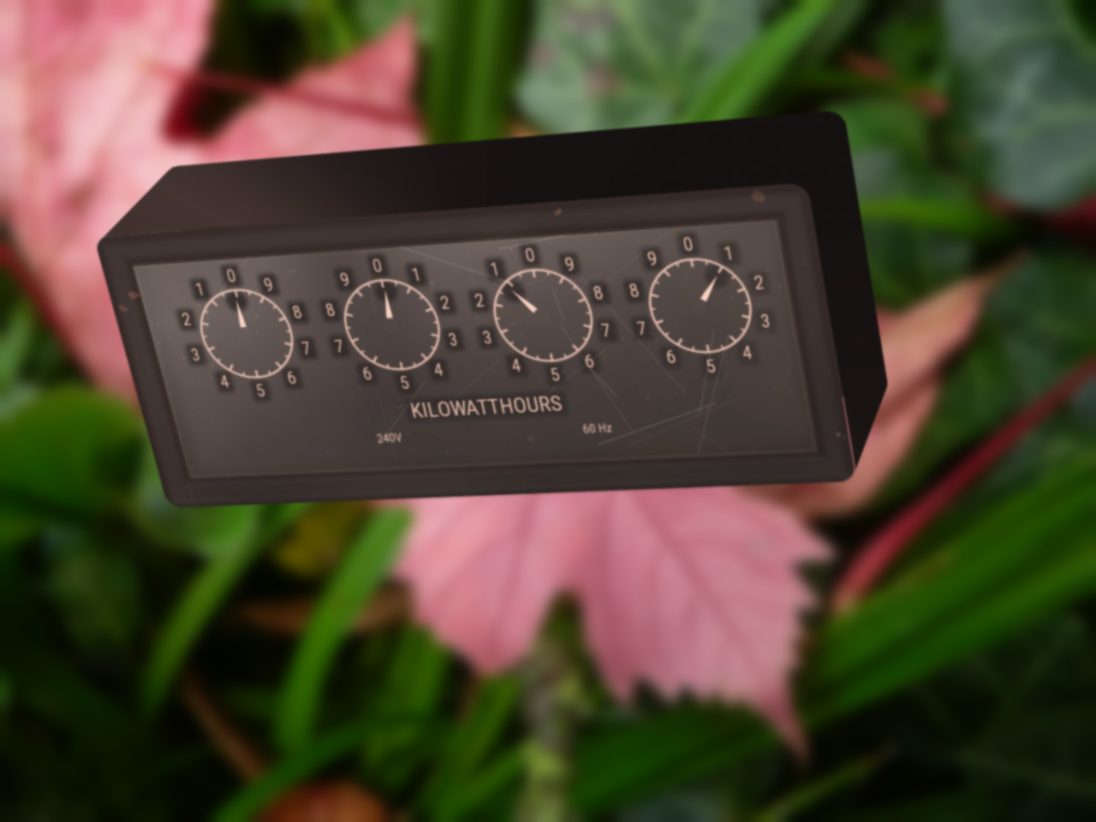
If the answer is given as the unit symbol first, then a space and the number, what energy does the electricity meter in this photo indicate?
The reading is kWh 11
